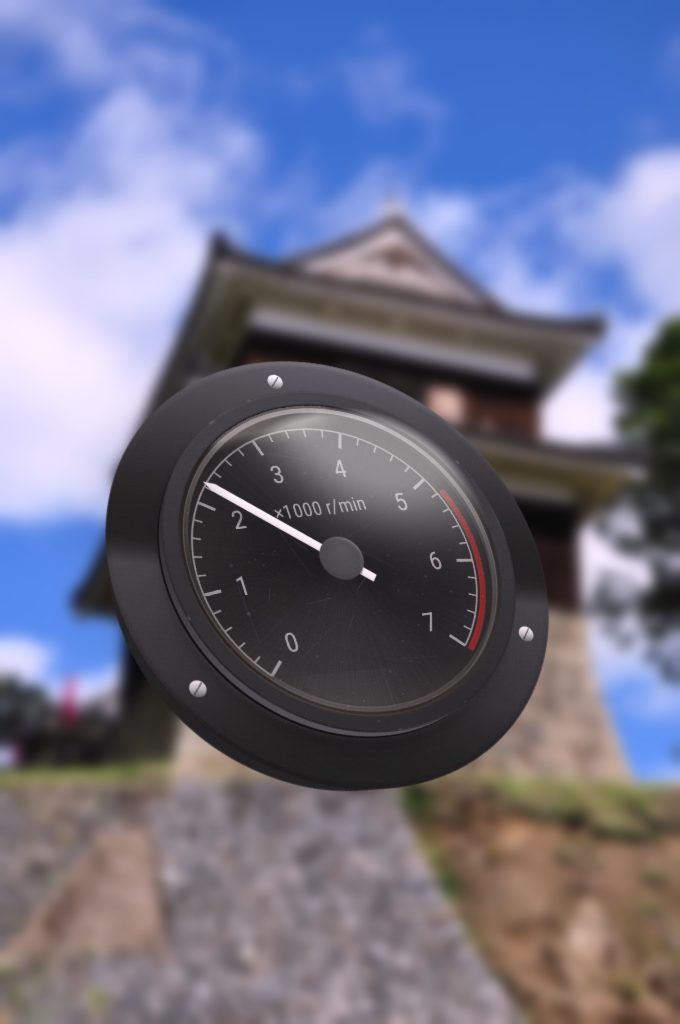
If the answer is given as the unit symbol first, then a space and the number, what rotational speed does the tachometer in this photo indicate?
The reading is rpm 2200
